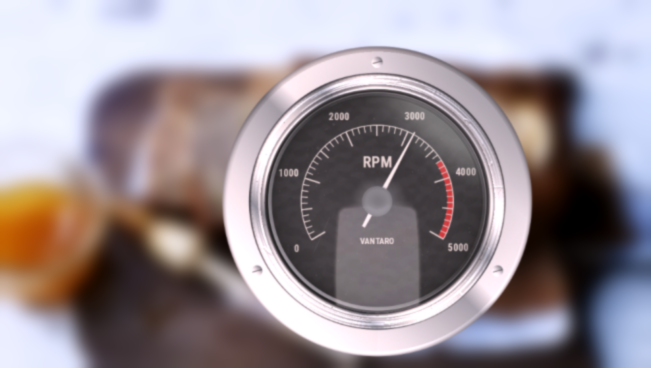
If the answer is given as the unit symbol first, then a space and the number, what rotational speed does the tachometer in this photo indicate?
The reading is rpm 3100
